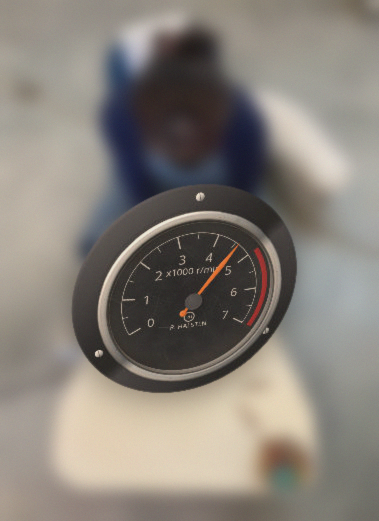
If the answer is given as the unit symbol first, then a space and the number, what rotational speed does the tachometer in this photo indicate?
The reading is rpm 4500
